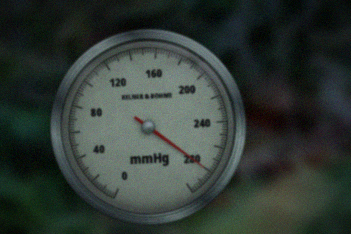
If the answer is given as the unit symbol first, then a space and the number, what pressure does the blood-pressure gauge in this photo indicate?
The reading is mmHg 280
